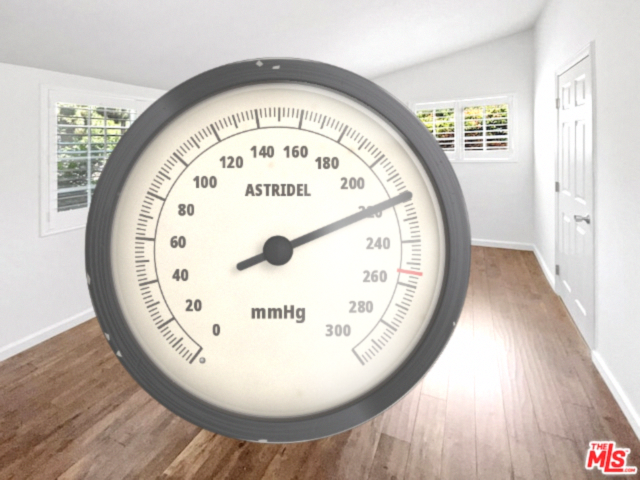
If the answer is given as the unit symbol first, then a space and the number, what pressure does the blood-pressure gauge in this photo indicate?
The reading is mmHg 220
